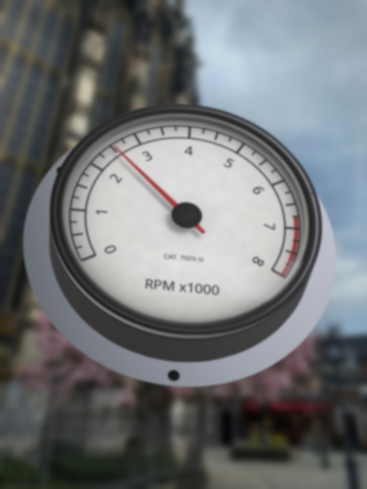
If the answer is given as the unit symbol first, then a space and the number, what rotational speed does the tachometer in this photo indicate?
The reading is rpm 2500
